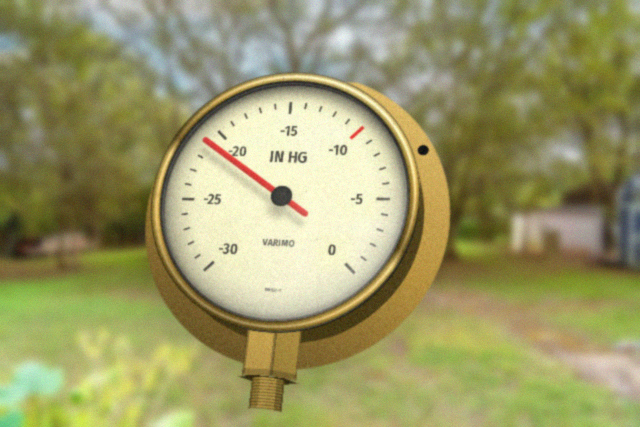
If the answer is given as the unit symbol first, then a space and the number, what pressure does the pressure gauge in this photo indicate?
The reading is inHg -21
